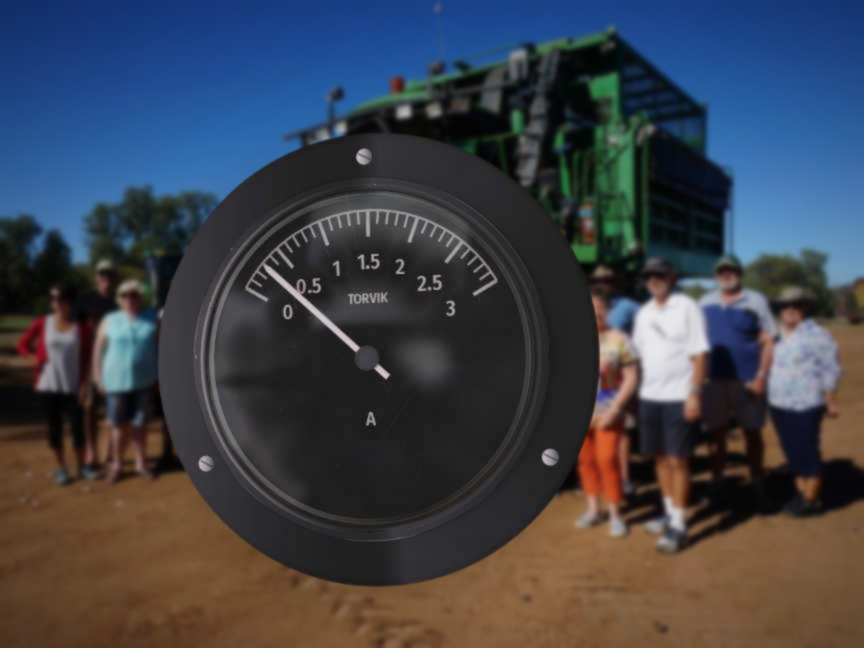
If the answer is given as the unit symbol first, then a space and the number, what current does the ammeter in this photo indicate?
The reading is A 0.3
